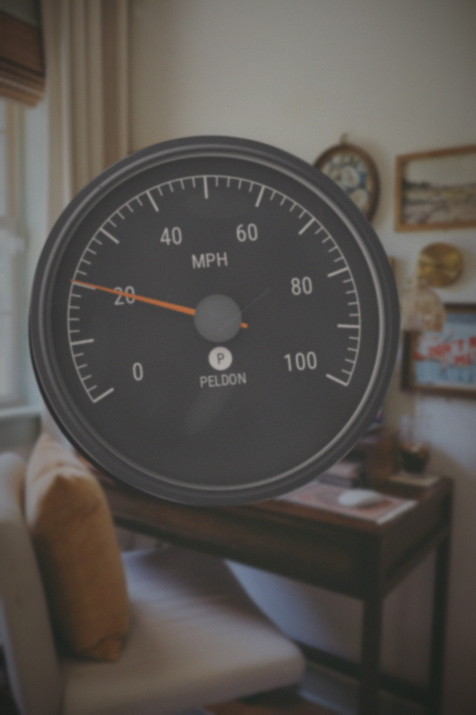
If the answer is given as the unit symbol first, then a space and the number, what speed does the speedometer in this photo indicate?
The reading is mph 20
